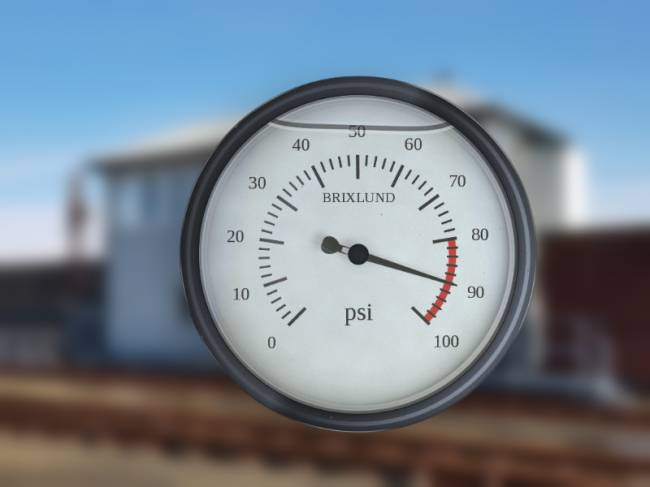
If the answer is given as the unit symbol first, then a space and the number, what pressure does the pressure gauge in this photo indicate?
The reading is psi 90
